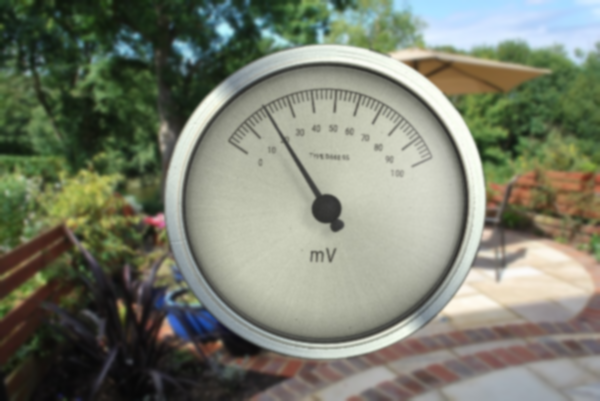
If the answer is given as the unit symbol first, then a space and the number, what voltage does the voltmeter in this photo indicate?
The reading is mV 20
